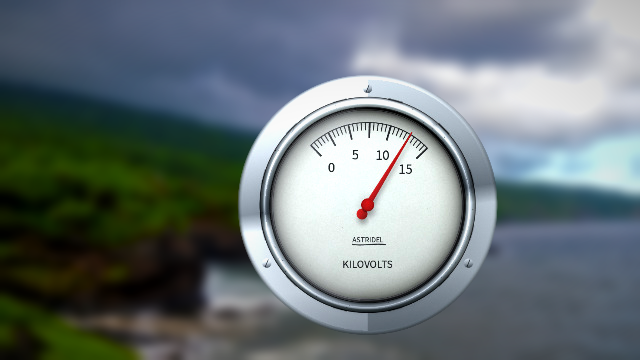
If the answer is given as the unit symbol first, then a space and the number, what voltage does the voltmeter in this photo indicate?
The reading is kV 12.5
